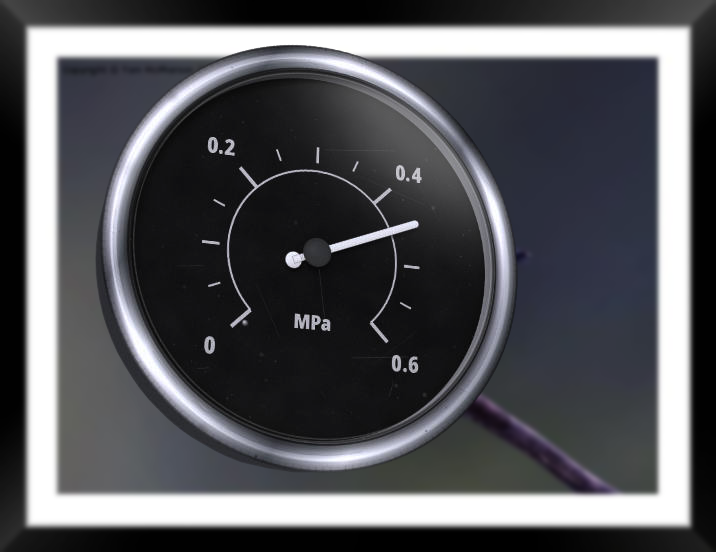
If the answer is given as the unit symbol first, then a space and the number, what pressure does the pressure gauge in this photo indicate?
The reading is MPa 0.45
